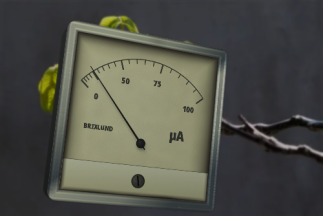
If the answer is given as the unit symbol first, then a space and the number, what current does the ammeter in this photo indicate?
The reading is µA 25
